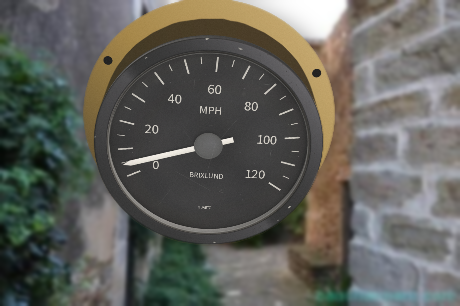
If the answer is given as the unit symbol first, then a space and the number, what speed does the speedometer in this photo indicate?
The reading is mph 5
